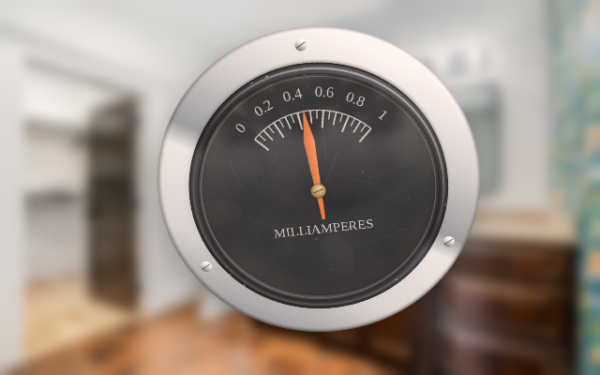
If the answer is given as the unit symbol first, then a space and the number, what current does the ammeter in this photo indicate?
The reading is mA 0.45
